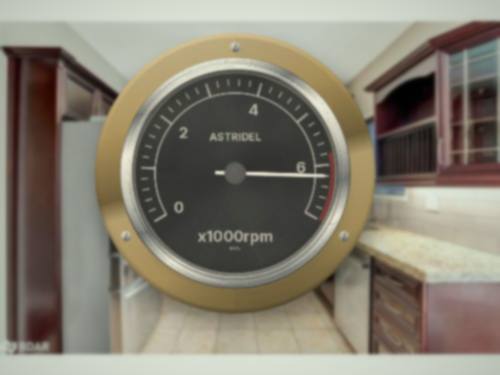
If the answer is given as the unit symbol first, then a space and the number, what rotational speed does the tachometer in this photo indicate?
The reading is rpm 6200
